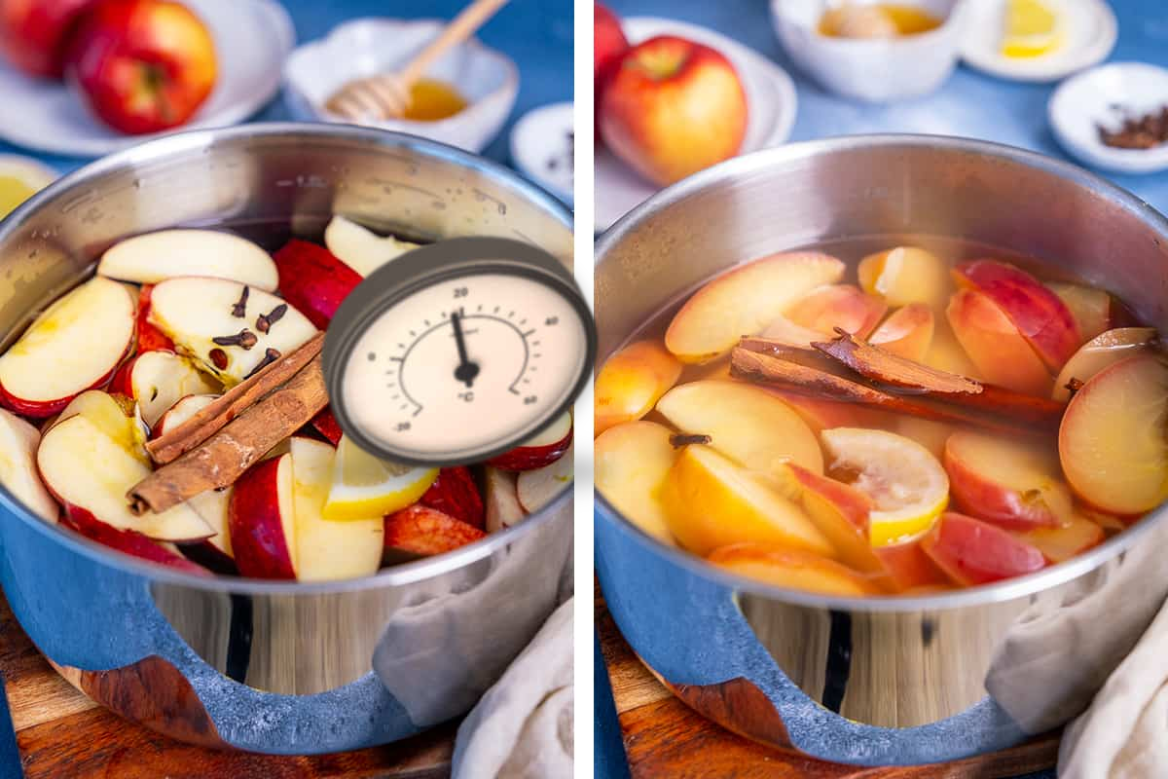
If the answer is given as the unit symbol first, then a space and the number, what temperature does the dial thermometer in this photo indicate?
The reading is °C 18
